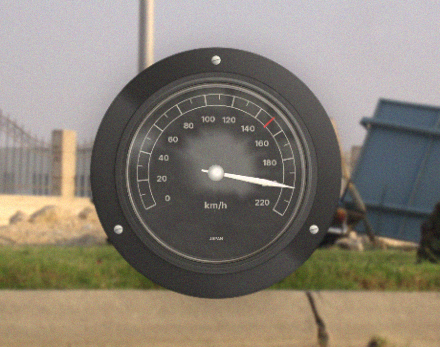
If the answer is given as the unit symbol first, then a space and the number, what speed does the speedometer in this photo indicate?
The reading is km/h 200
